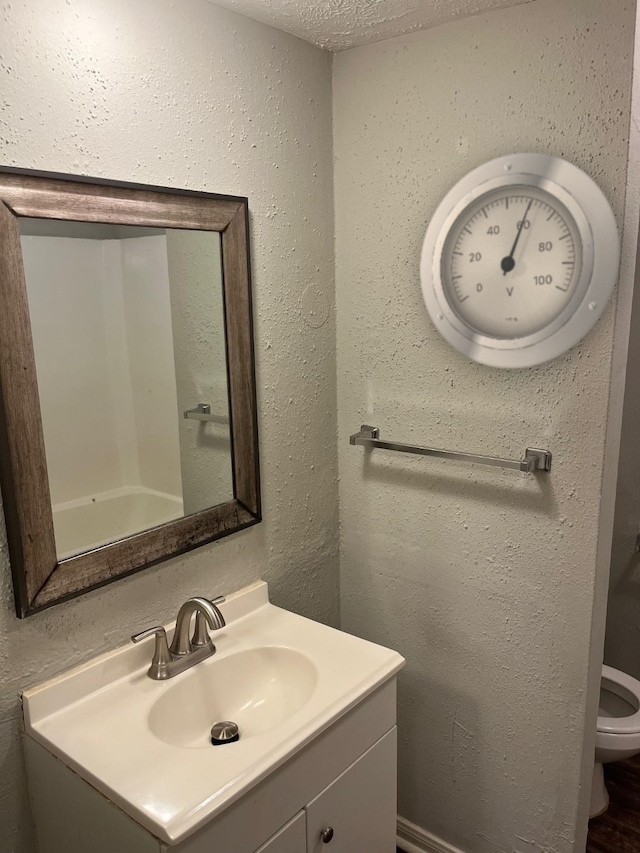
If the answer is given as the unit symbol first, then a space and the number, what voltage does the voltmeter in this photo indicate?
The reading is V 60
